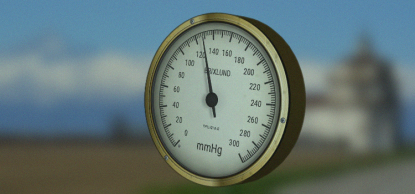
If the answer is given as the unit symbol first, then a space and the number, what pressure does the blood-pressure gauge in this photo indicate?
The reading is mmHg 130
